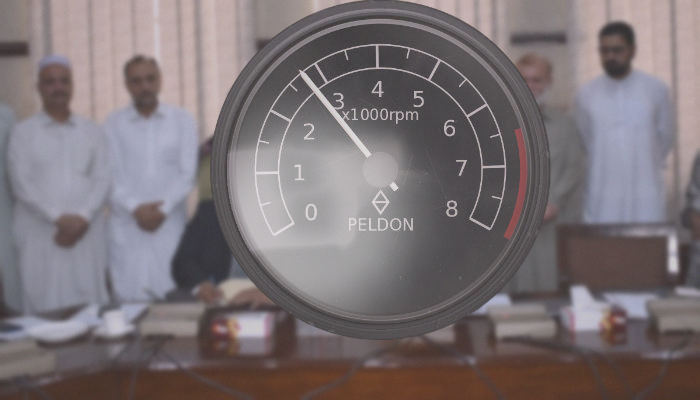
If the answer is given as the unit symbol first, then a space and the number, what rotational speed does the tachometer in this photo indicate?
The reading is rpm 2750
